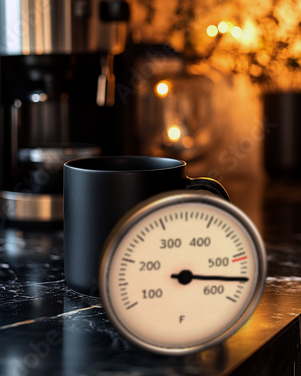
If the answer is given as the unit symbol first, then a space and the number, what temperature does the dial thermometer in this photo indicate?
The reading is °F 550
